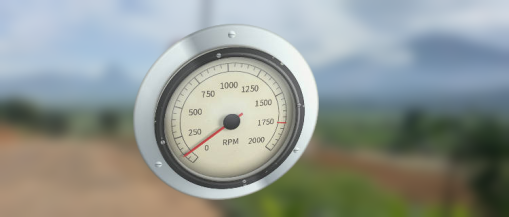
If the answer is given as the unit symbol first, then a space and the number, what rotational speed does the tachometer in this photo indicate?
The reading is rpm 100
